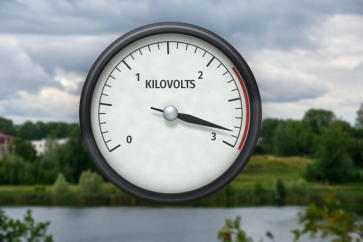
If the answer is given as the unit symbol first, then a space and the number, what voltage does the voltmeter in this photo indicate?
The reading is kV 2.85
